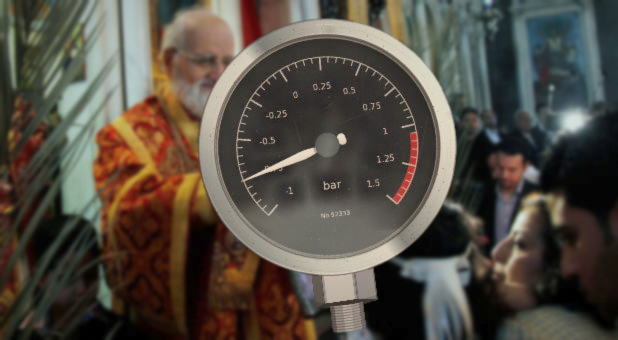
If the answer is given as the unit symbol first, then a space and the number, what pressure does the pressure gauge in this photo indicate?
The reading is bar -0.75
